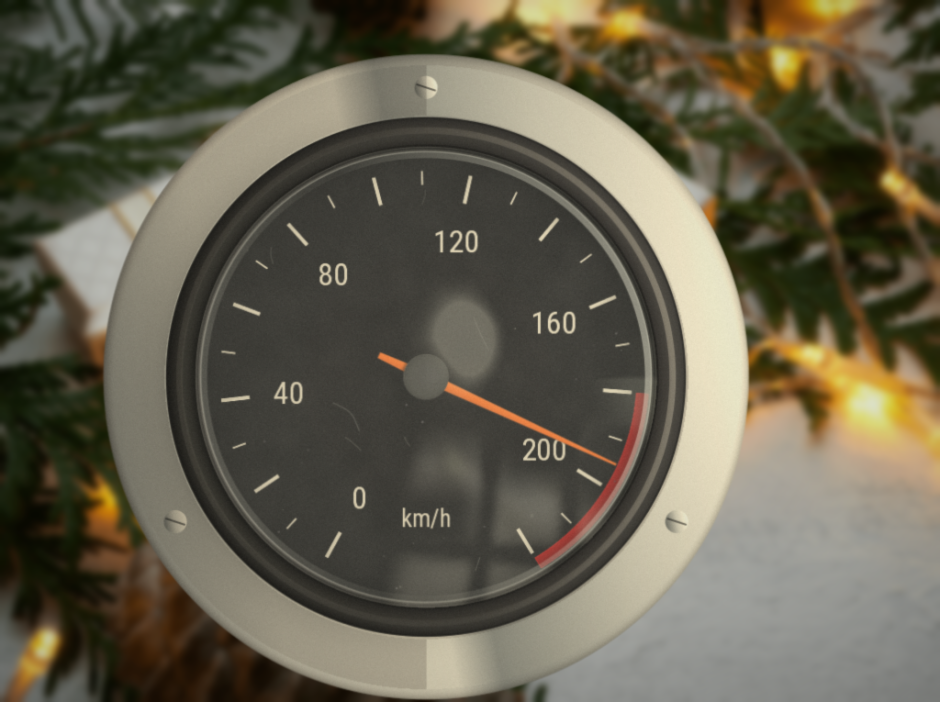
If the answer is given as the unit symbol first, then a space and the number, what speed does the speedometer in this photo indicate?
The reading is km/h 195
